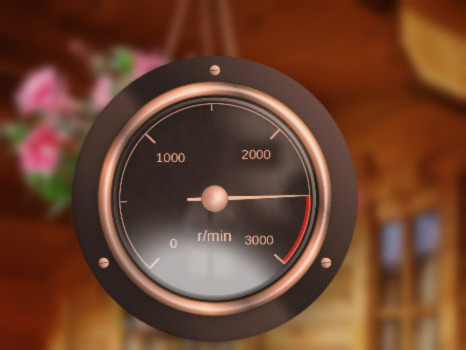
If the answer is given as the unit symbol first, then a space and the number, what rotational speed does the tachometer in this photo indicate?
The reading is rpm 2500
